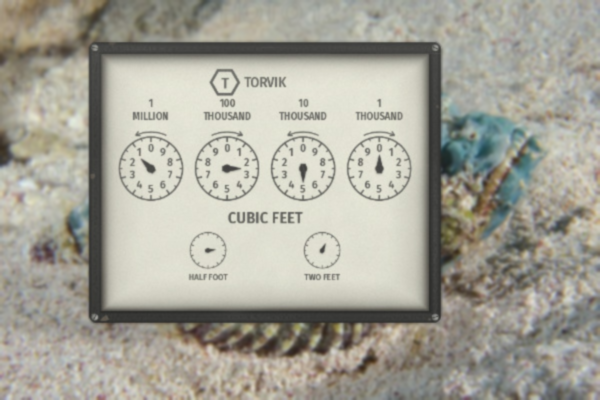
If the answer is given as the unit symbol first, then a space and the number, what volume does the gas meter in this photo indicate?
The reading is ft³ 125000
